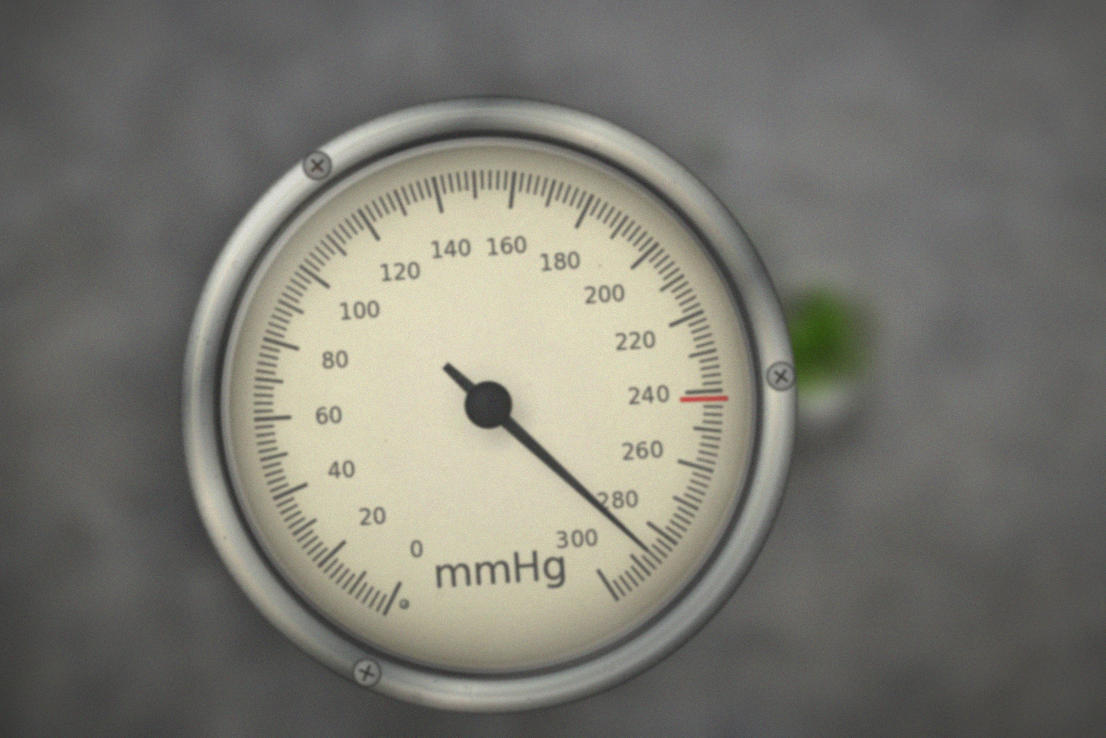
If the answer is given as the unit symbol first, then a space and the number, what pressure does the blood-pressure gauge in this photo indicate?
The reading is mmHg 286
